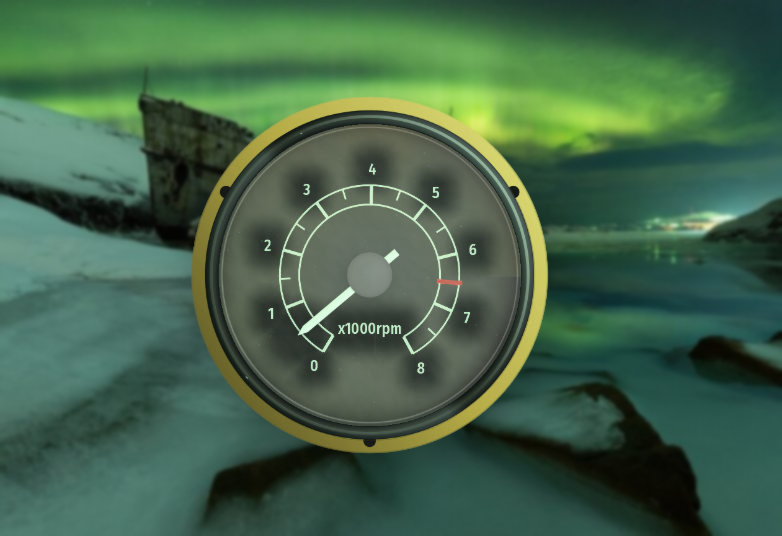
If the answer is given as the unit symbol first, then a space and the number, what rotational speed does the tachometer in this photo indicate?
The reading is rpm 500
